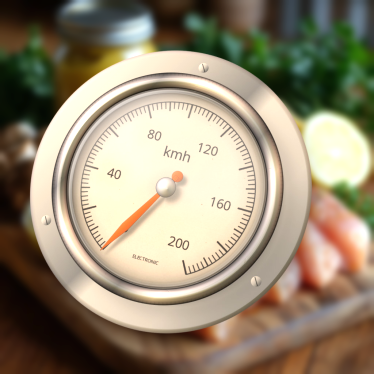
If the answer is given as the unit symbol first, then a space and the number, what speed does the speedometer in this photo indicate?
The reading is km/h 0
